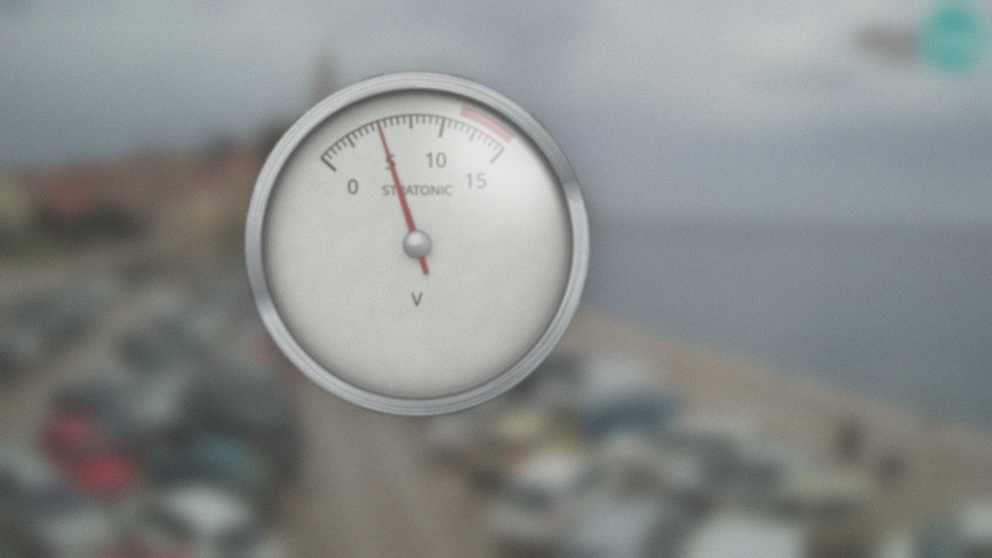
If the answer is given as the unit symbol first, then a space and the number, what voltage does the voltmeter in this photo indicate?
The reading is V 5
